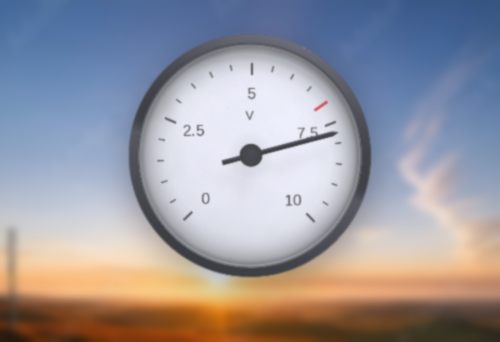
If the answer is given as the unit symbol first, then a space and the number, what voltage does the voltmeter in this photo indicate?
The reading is V 7.75
